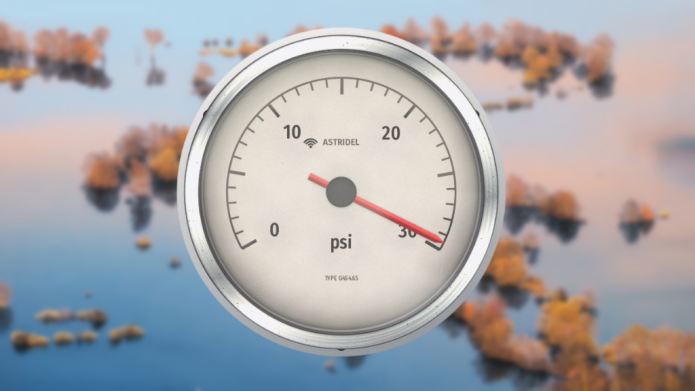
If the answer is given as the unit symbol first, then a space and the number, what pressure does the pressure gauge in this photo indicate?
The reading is psi 29.5
